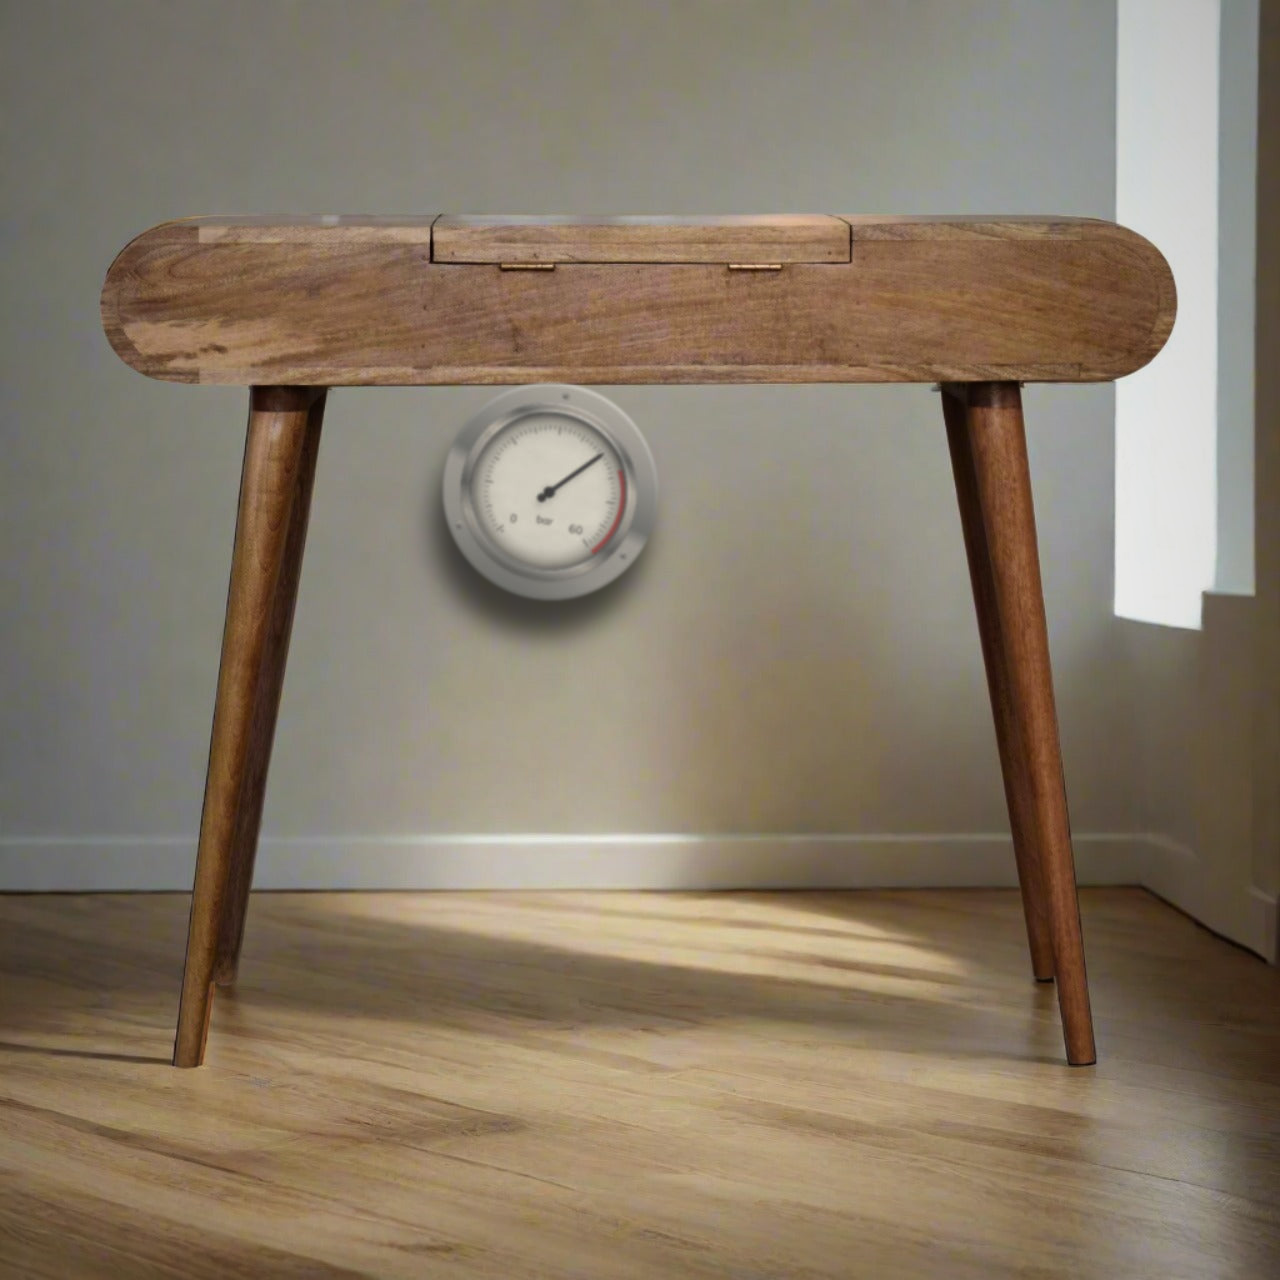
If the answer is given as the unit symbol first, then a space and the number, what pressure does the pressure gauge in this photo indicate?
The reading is bar 40
